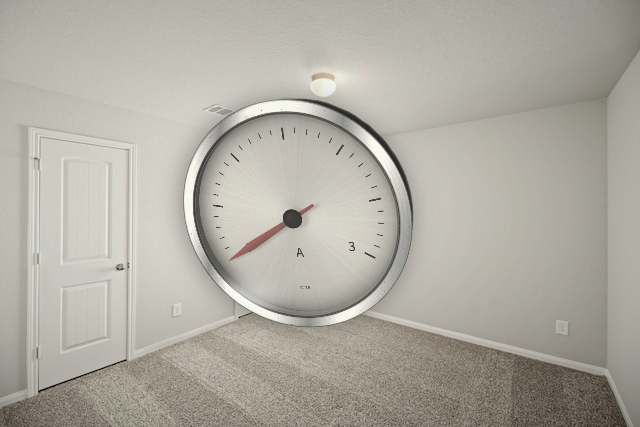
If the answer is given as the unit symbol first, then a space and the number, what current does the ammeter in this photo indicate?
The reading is A 0
